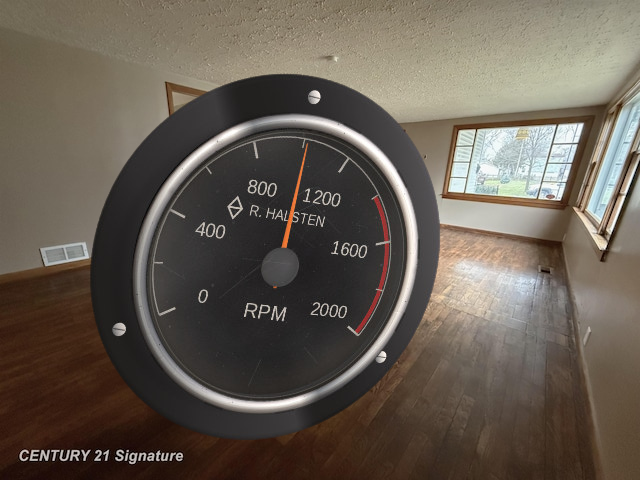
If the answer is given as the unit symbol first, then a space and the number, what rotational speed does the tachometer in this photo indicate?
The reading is rpm 1000
